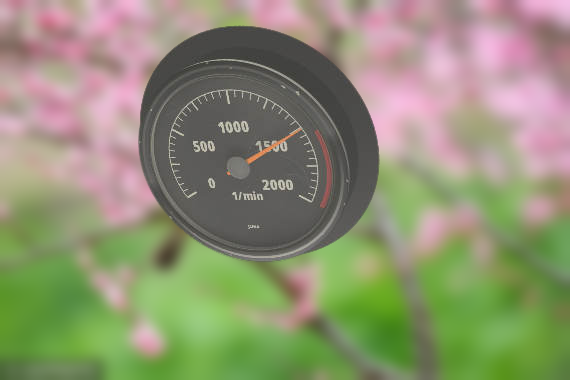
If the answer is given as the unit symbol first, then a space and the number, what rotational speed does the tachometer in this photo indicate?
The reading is rpm 1500
